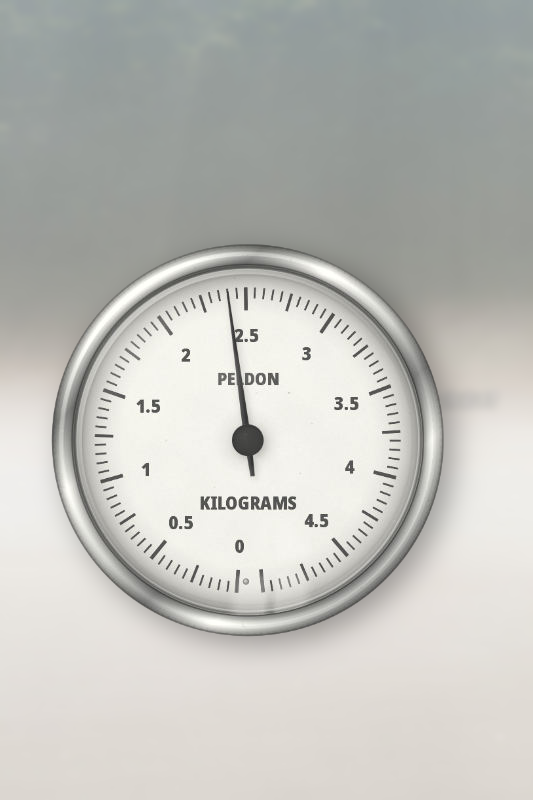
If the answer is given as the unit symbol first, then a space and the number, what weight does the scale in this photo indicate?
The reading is kg 2.4
